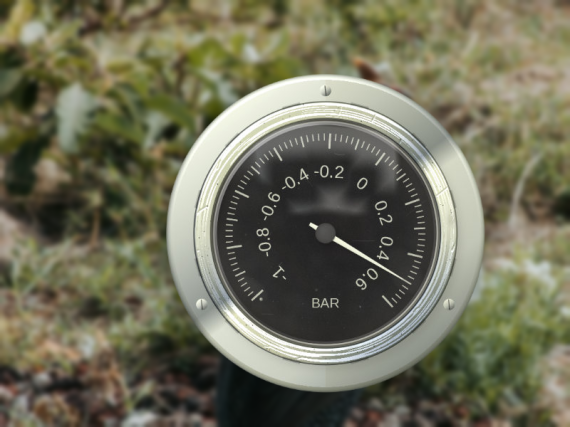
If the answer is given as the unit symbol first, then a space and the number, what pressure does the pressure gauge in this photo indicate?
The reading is bar 0.5
